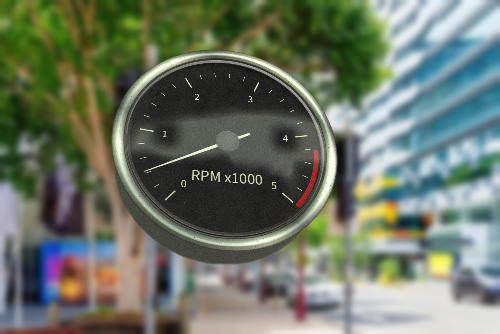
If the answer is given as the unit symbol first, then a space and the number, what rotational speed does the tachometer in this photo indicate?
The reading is rpm 400
